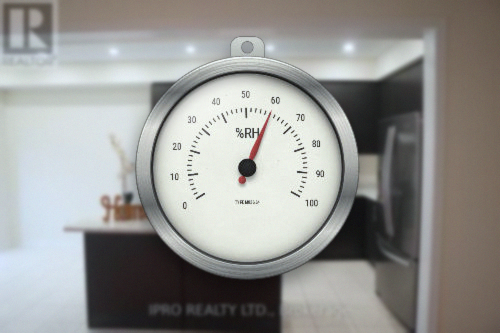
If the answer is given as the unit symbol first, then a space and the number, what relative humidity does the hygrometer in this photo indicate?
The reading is % 60
